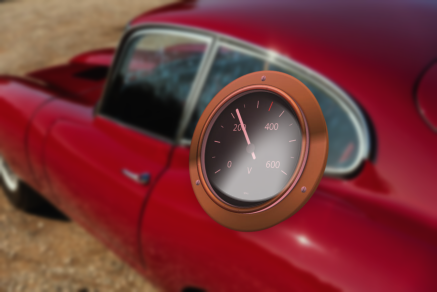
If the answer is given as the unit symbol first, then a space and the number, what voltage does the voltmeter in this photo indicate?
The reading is V 225
